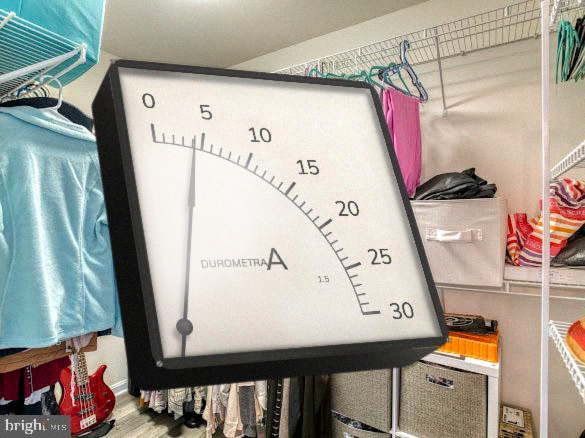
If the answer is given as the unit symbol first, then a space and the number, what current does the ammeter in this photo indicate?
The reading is A 4
